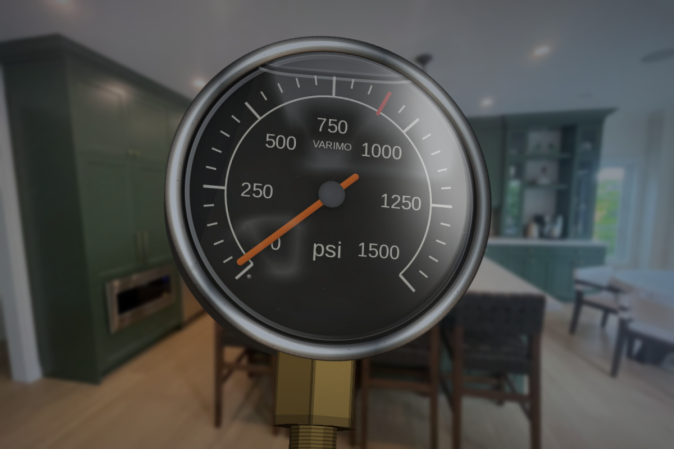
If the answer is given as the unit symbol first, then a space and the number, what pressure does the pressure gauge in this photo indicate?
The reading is psi 25
